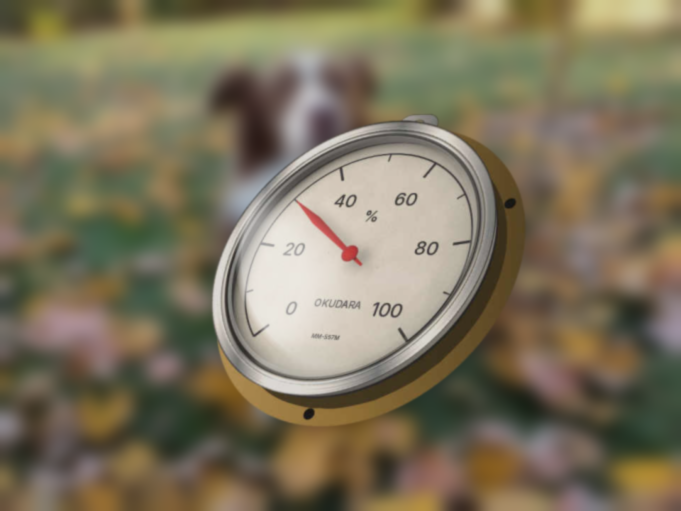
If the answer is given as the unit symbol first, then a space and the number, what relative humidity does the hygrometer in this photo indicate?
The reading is % 30
